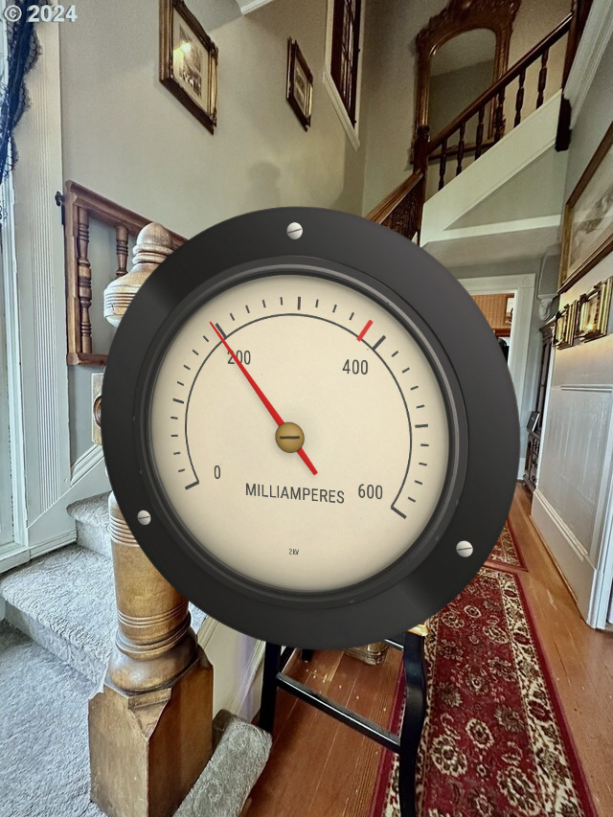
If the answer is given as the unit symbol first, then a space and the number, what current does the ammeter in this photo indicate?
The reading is mA 200
